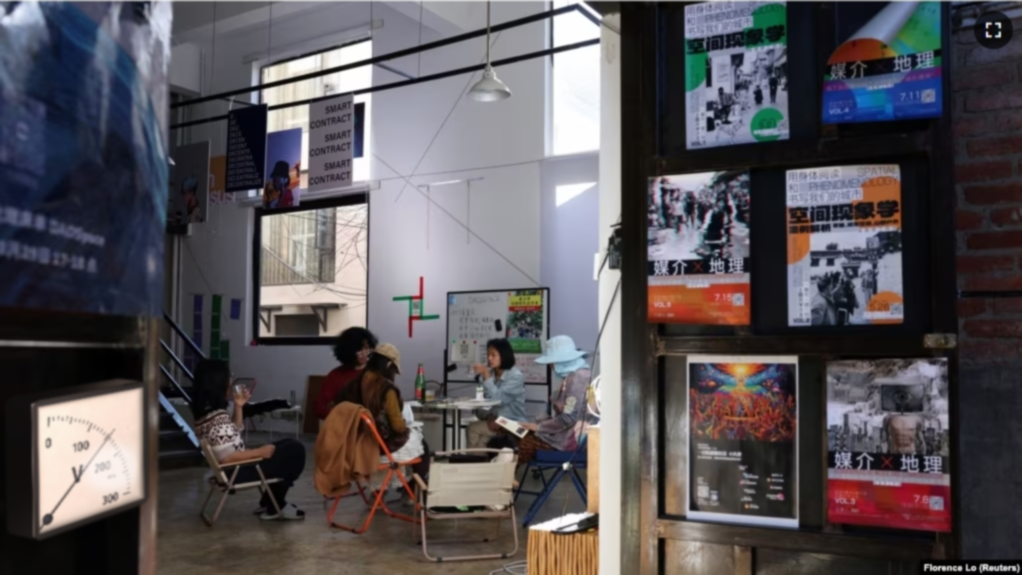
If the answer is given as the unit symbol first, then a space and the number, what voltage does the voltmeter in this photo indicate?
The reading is V 150
